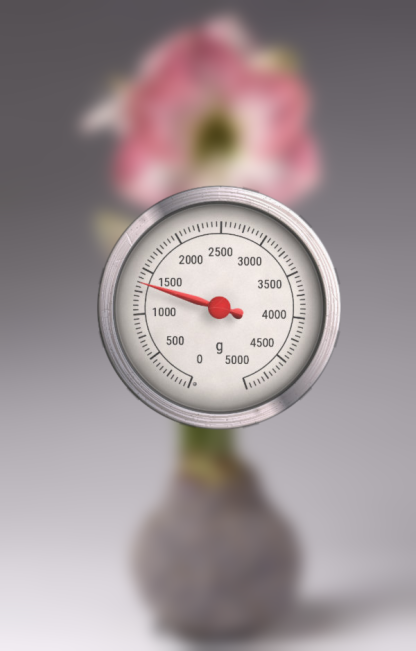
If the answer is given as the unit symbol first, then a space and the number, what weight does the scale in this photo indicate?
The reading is g 1350
